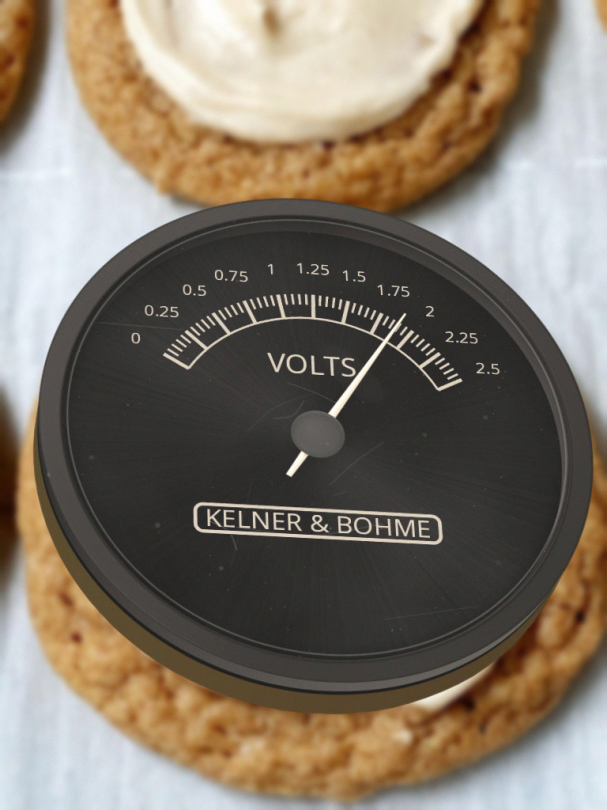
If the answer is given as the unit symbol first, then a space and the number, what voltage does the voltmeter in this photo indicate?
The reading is V 1.9
